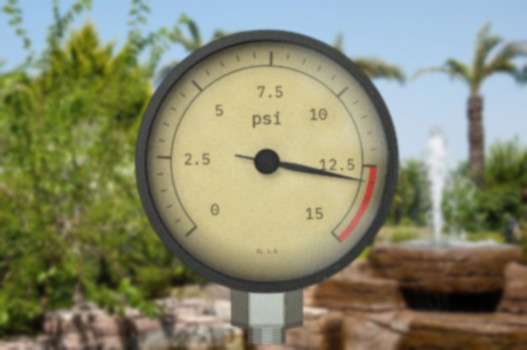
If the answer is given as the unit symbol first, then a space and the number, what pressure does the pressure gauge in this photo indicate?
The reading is psi 13
